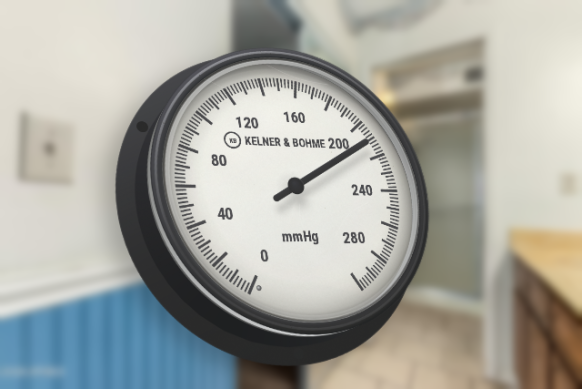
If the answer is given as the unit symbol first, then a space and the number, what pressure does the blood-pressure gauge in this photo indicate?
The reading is mmHg 210
